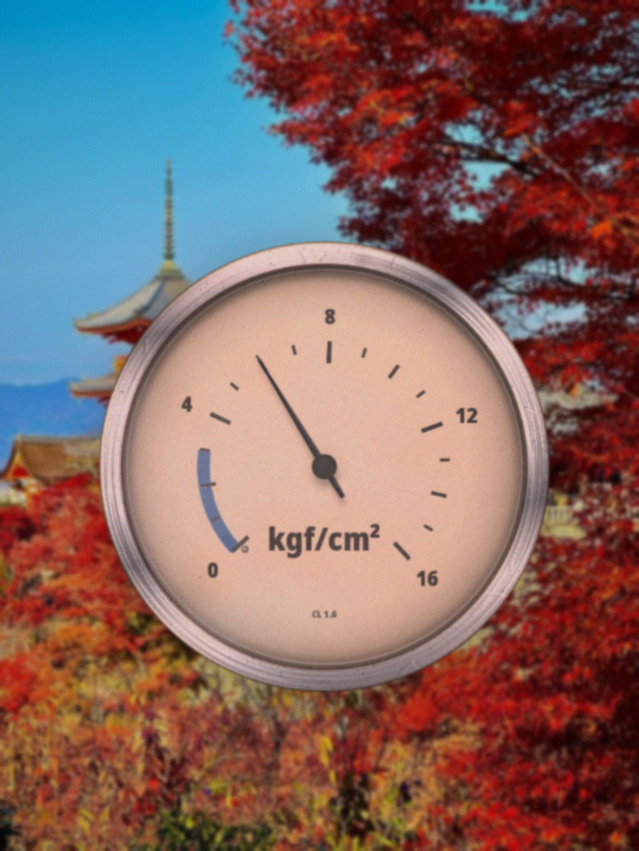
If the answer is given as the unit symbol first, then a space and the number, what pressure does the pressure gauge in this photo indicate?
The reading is kg/cm² 6
